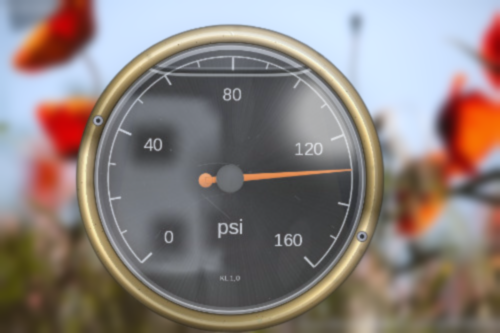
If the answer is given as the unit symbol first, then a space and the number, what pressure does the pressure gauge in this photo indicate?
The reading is psi 130
